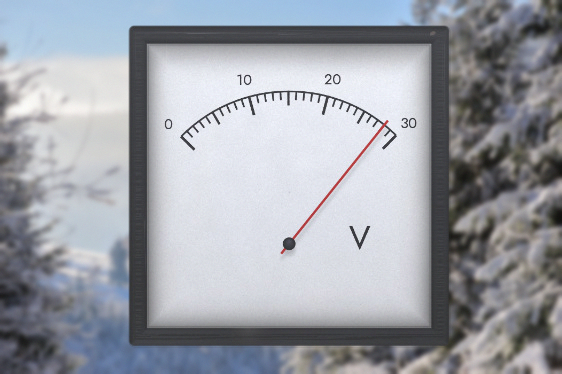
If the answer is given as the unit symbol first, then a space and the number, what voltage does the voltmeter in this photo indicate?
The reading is V 28
